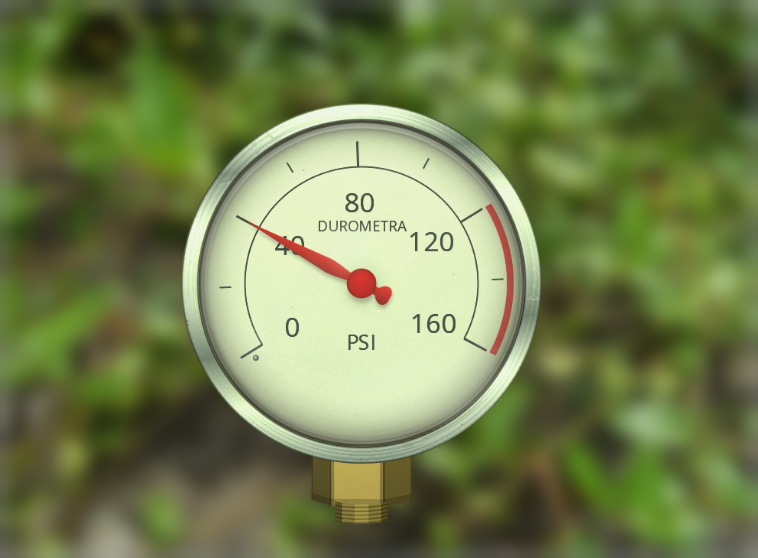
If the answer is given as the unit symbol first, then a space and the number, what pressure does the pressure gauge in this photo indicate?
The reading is psi 40
